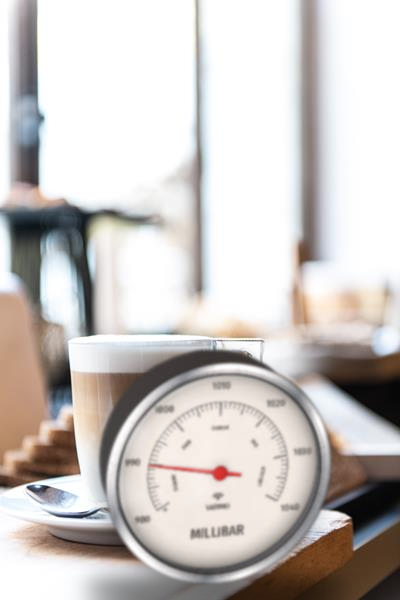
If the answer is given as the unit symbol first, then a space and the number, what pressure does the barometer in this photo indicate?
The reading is mbar 990
